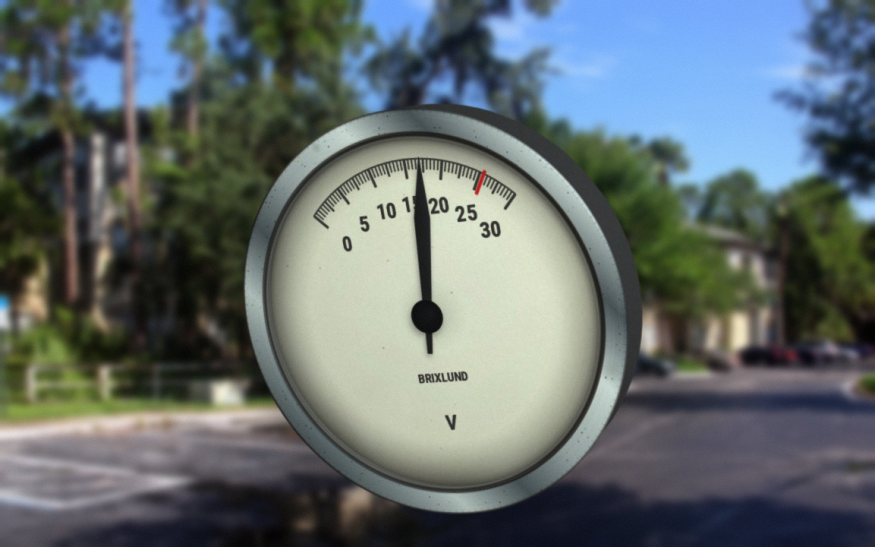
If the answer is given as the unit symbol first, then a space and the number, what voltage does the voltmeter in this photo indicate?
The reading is V 17.5
